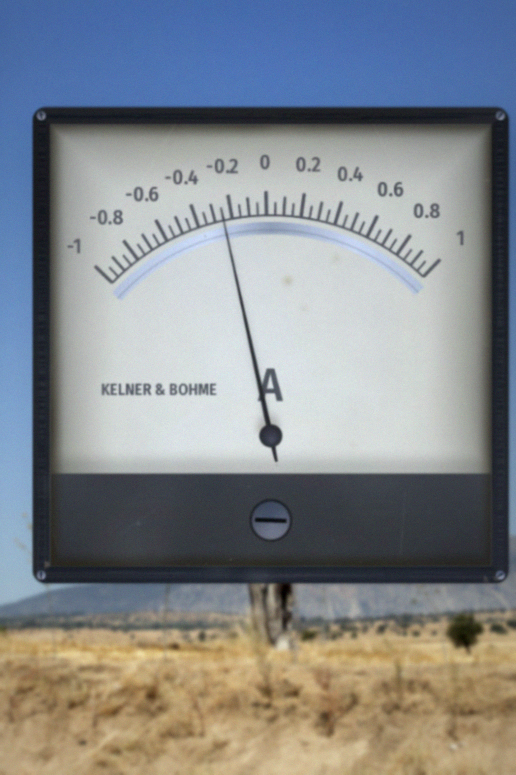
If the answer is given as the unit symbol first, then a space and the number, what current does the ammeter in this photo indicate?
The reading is A -0.25
